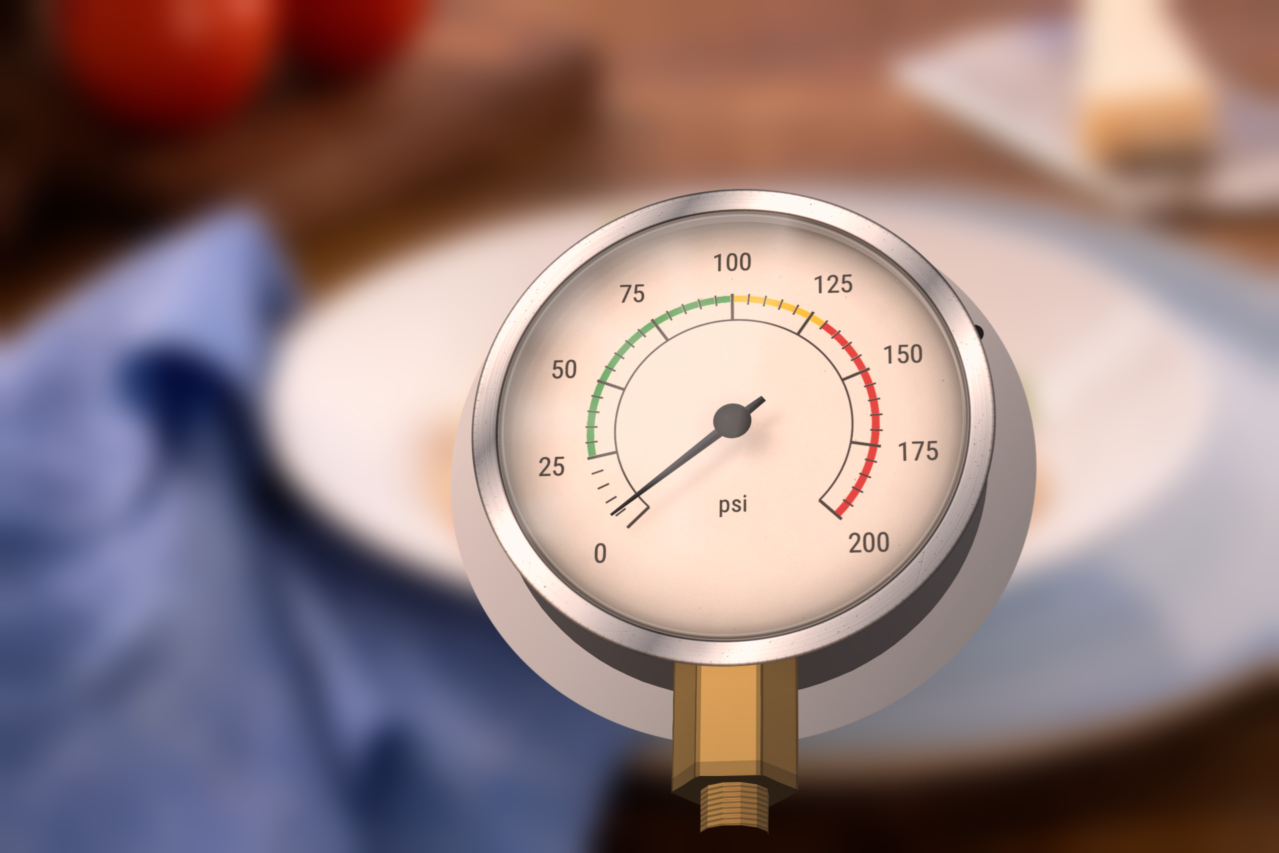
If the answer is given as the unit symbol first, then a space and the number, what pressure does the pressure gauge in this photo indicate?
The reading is psi 5
